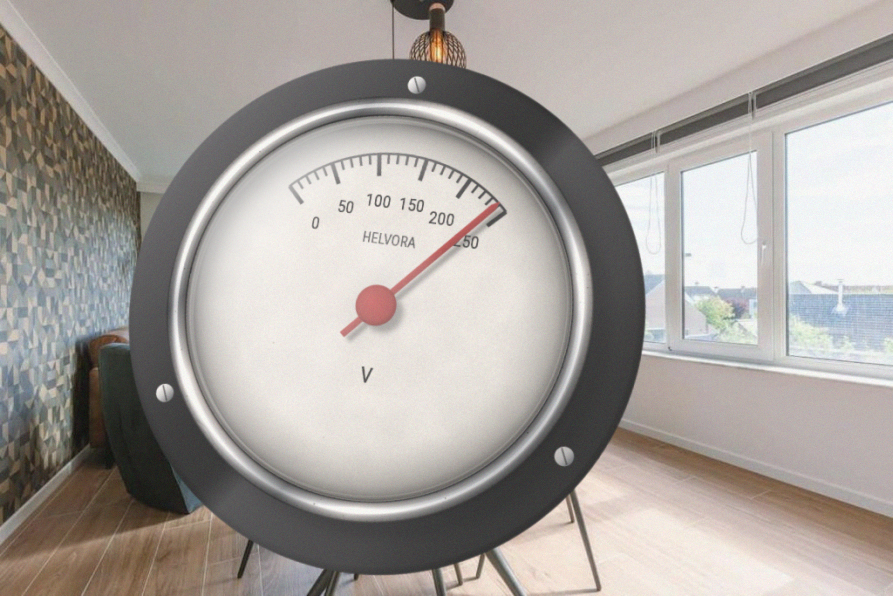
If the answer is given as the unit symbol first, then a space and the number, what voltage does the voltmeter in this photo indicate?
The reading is V 240
